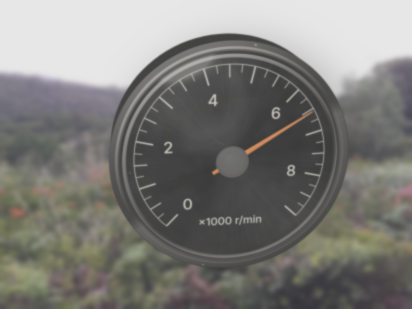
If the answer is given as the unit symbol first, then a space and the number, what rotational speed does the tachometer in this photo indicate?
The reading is rpm 6500
